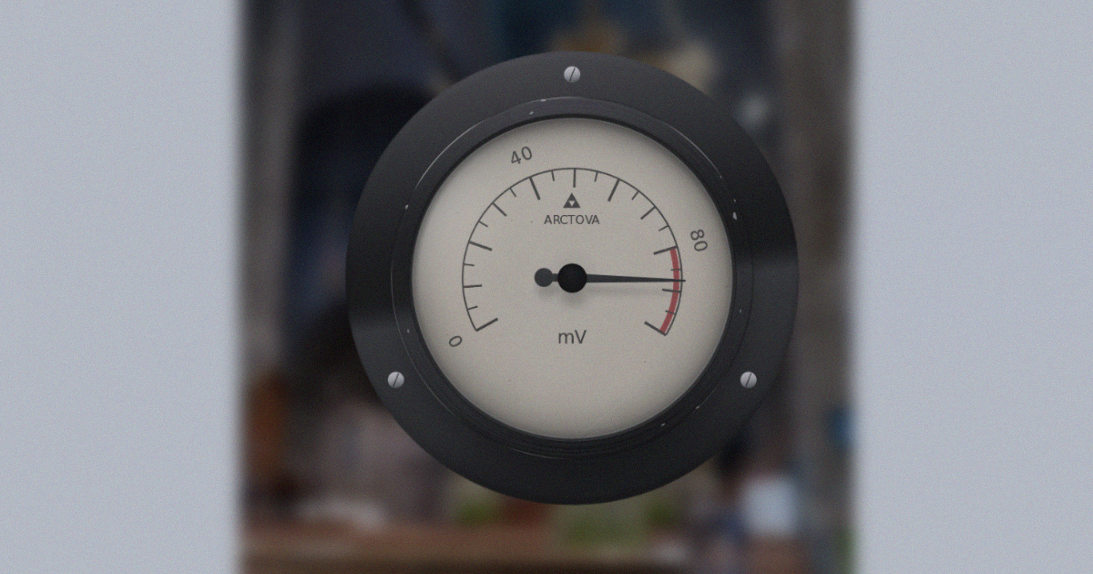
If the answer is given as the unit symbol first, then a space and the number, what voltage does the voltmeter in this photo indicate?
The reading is mV 87.5
